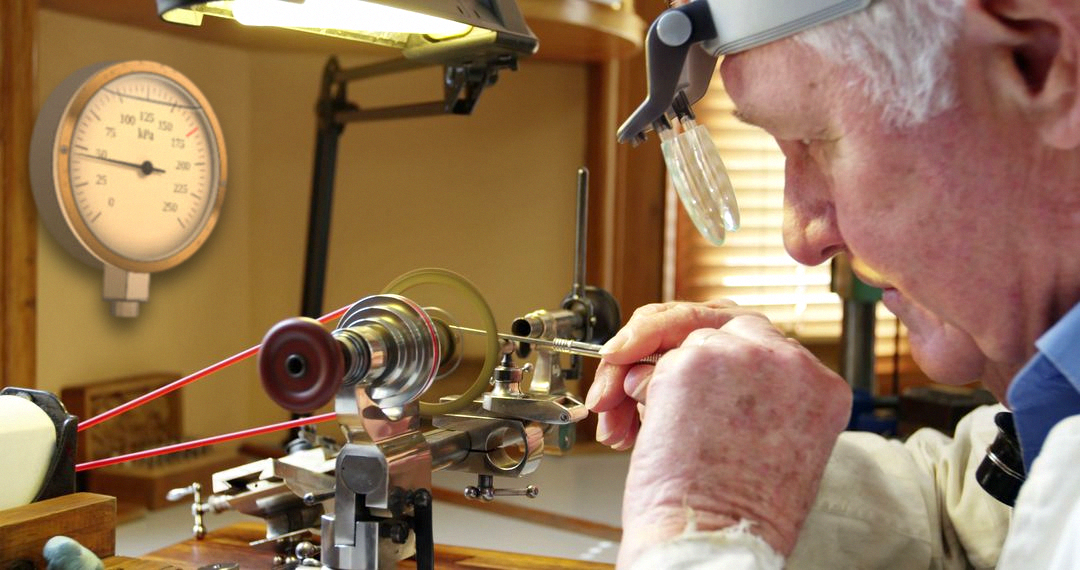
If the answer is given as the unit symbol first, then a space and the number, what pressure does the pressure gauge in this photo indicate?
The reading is kPa 45
